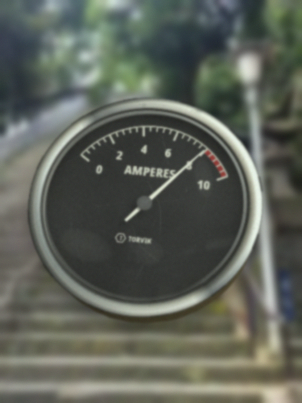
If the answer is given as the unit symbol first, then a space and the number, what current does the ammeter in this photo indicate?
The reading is A 8
